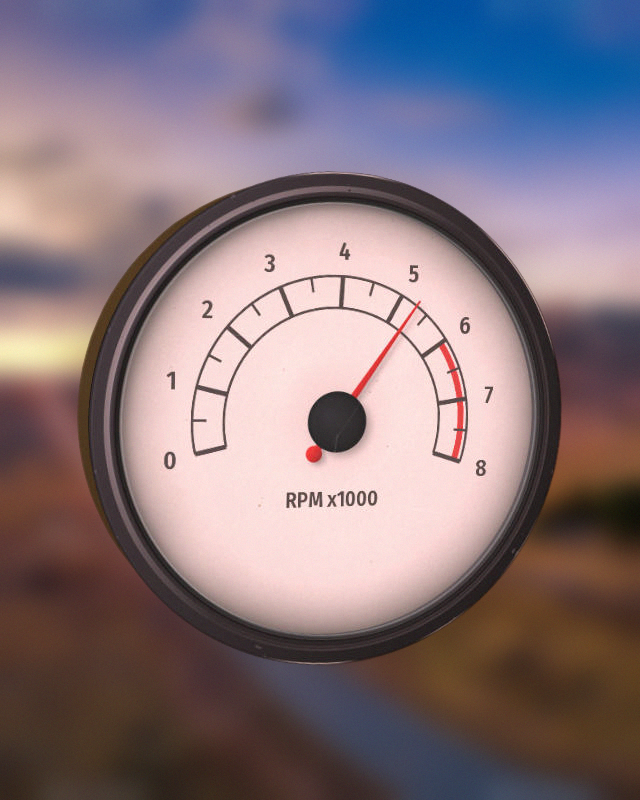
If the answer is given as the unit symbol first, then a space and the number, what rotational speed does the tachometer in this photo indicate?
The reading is rpm 5250
